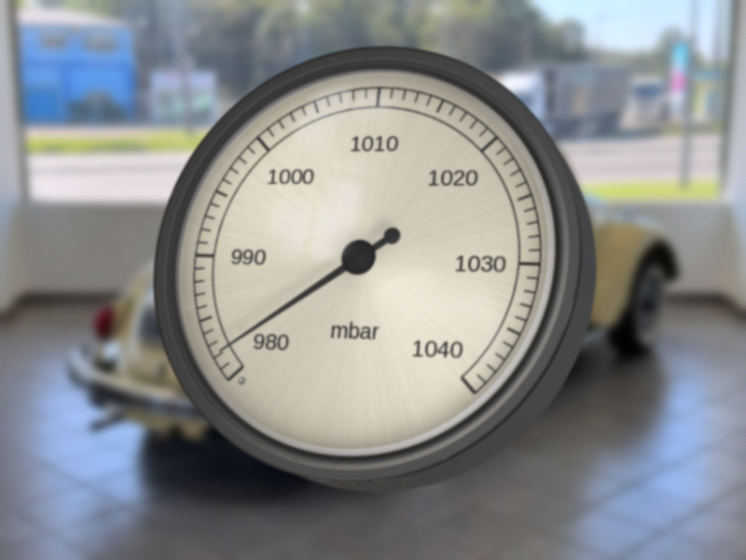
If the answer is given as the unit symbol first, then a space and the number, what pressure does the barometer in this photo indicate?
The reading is mbar 982
